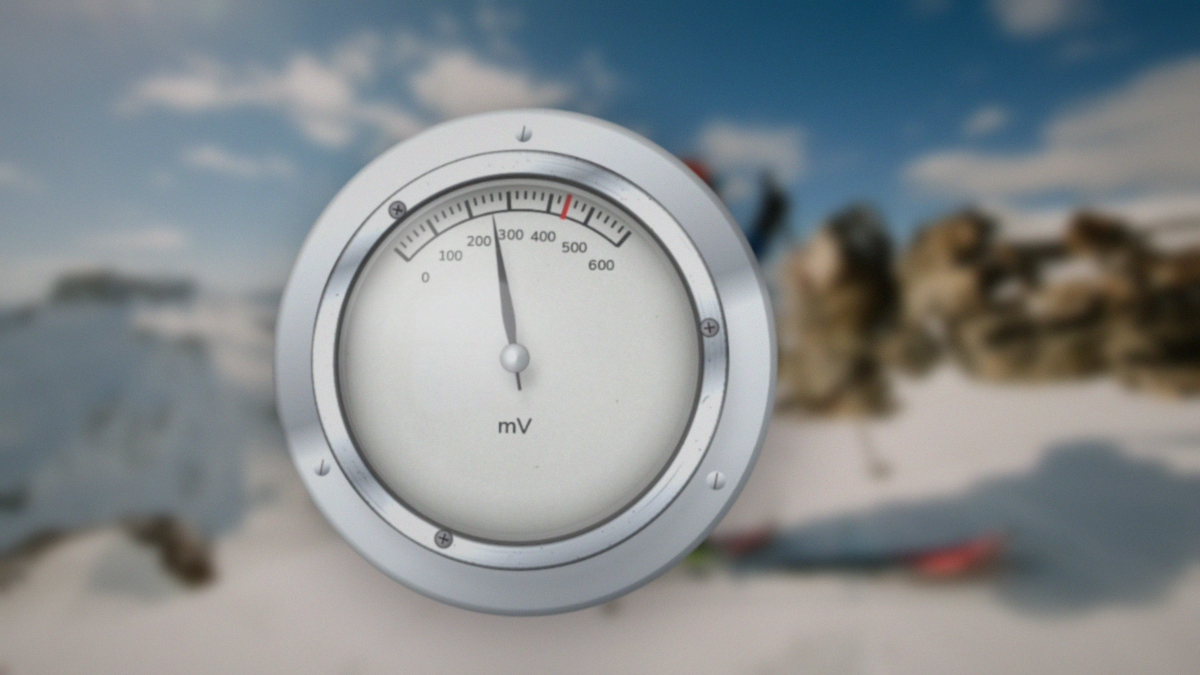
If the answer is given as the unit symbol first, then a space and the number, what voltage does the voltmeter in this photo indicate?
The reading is mV 260
